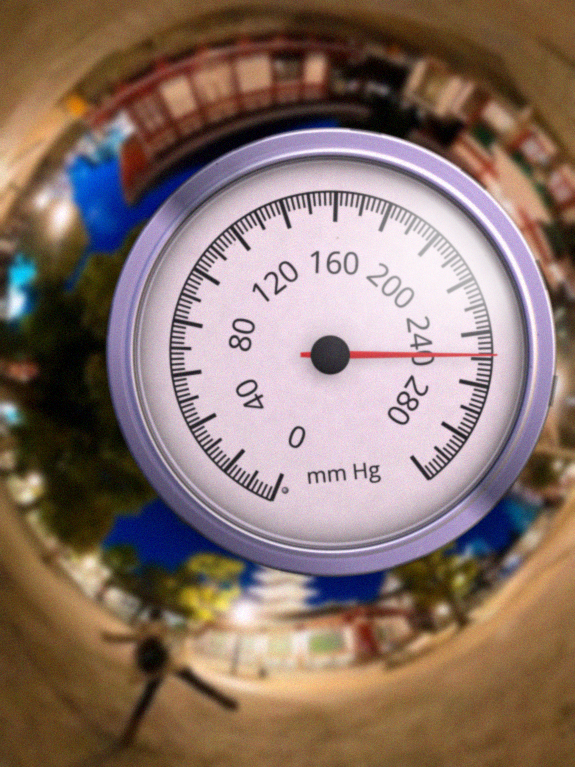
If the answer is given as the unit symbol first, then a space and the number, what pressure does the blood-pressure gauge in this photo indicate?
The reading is mmHg 248
